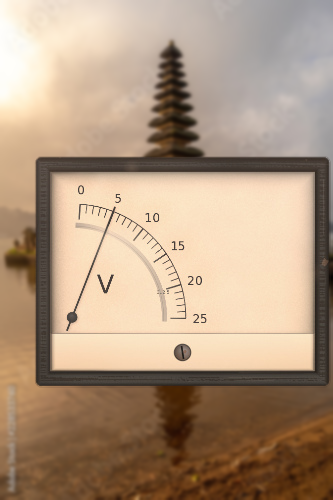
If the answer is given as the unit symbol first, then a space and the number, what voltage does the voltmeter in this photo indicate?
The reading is V 5
